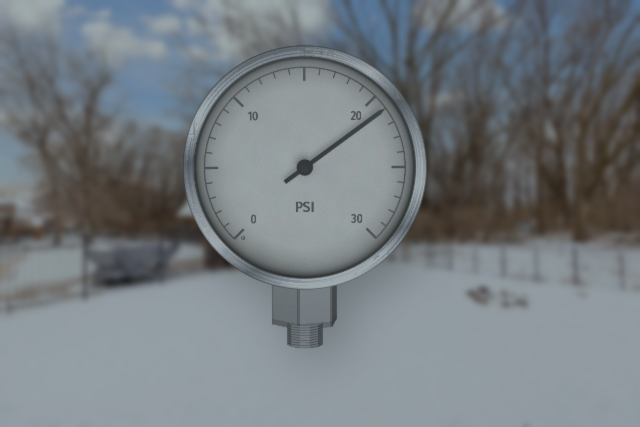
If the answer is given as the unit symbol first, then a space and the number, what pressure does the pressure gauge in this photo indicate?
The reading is psi 21
